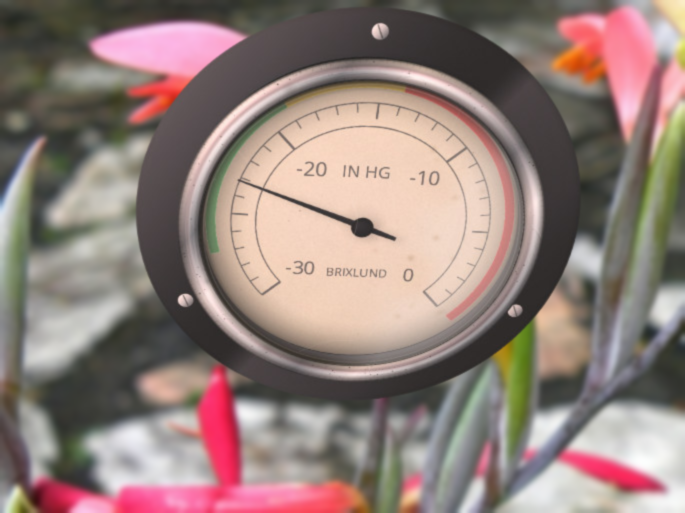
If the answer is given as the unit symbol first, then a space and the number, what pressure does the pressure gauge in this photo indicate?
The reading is inHg -23
